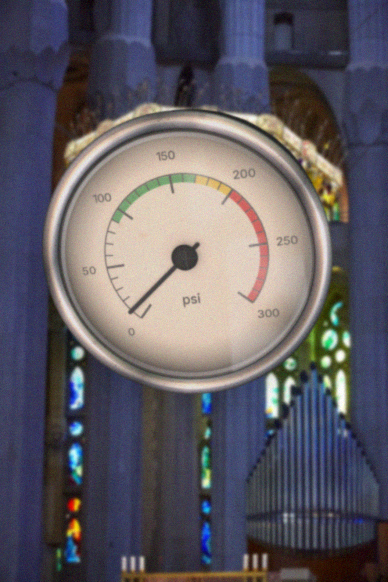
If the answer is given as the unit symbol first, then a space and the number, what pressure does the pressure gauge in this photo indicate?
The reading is psi 10
